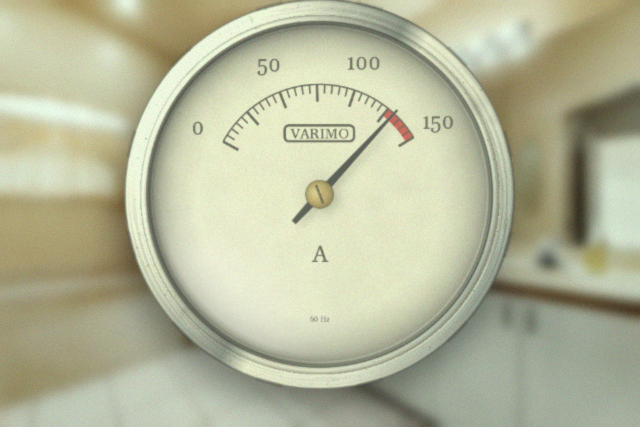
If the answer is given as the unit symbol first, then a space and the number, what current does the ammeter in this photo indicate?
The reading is A 130
